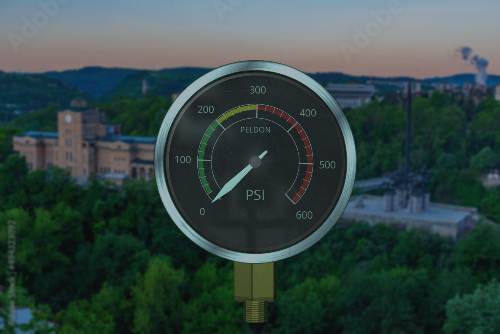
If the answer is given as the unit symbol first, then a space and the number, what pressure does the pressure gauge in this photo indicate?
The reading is psi 0
